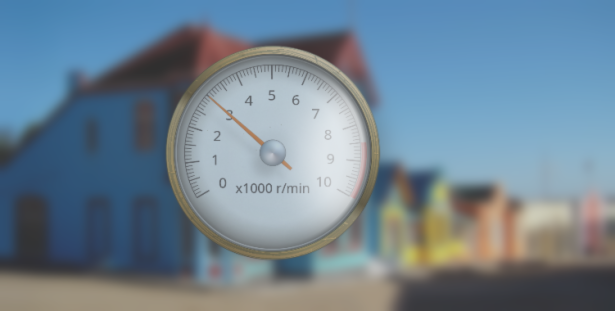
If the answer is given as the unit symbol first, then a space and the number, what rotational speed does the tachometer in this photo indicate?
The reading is rpm 3000
